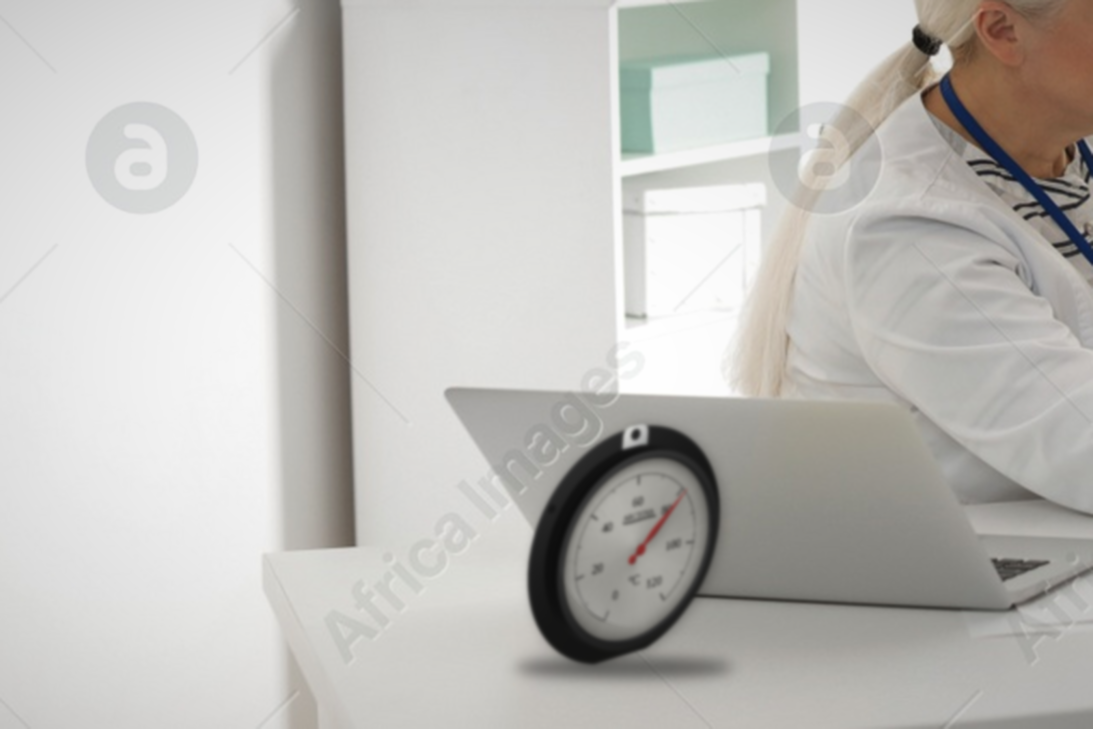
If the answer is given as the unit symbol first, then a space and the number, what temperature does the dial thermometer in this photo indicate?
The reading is °C 80
